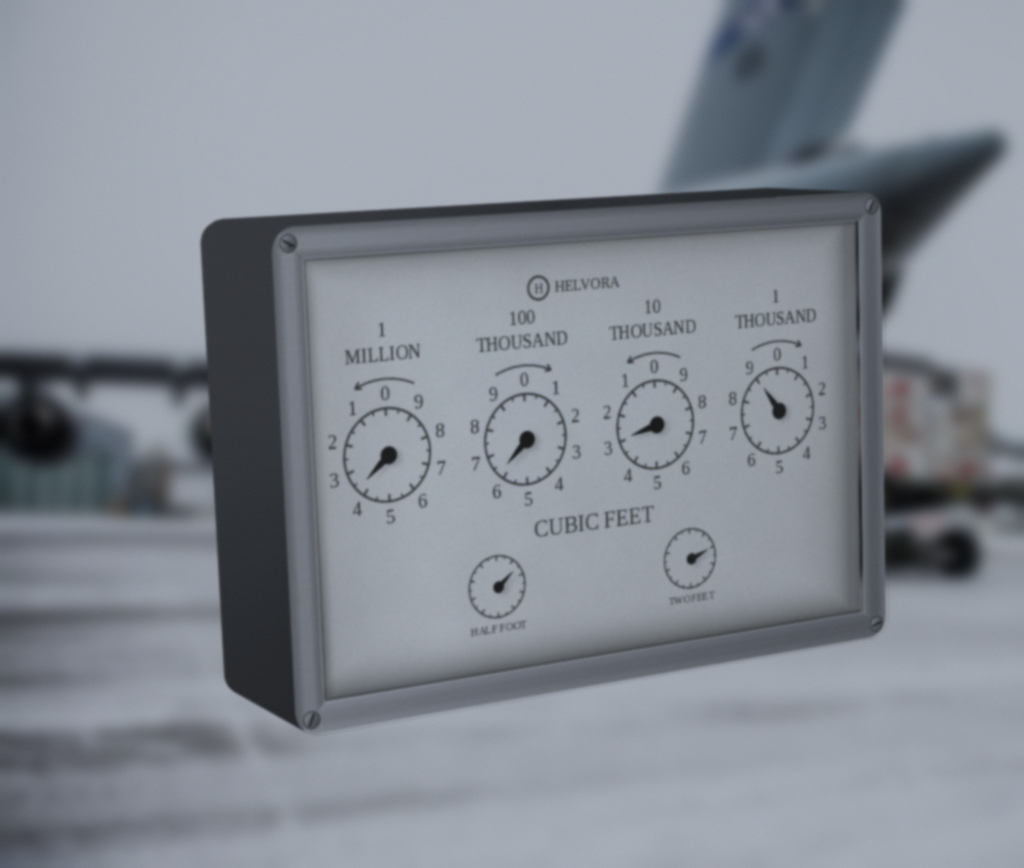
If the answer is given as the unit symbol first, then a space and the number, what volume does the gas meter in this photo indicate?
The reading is ft³ 362900
